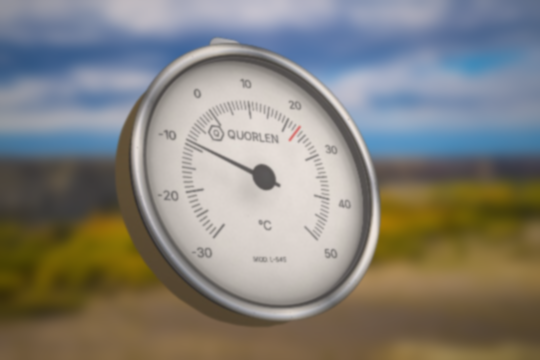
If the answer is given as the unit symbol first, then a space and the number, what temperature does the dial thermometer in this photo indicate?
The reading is °C -10
